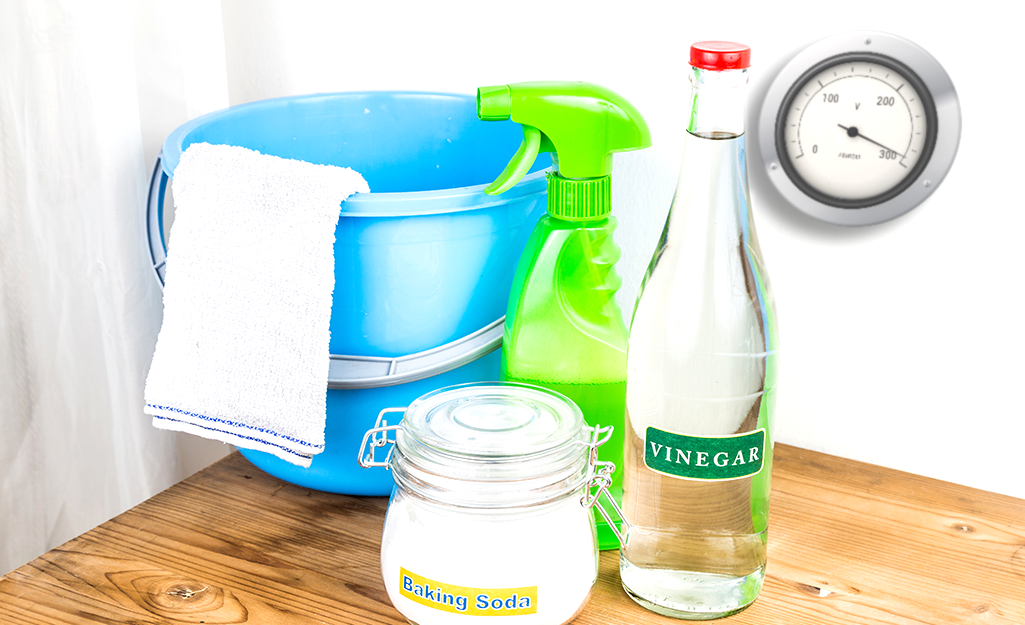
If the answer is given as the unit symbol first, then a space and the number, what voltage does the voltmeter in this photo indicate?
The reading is V 290
